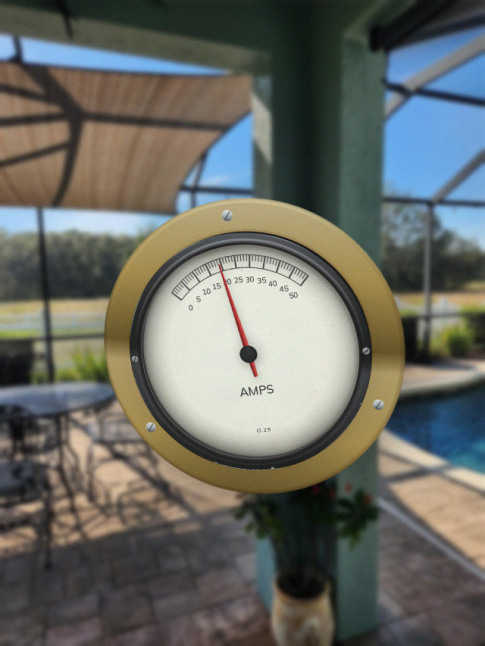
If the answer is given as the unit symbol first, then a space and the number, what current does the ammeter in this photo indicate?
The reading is A 20
